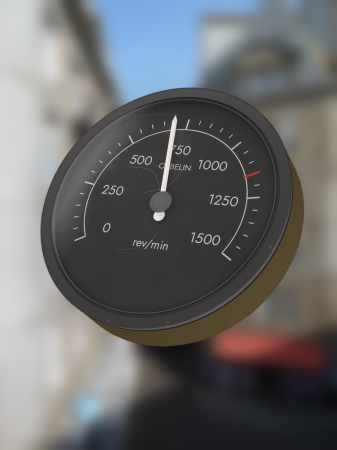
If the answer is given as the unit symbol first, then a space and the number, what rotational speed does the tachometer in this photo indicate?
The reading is rpm 700
